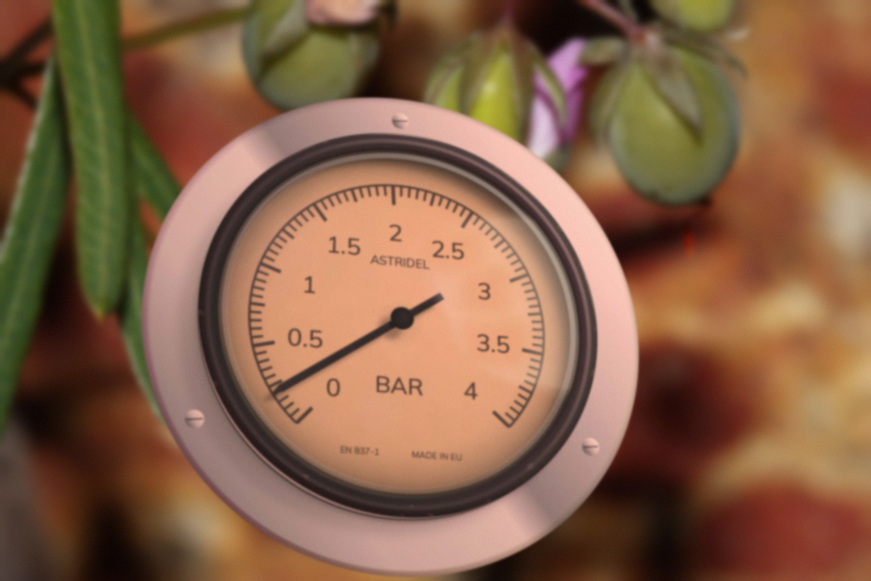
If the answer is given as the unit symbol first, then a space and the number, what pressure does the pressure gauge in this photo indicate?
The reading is bar 0.2
